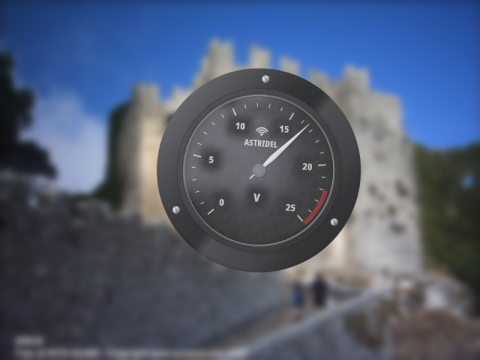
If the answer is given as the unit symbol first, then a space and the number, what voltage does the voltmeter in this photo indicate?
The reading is V 16.5
